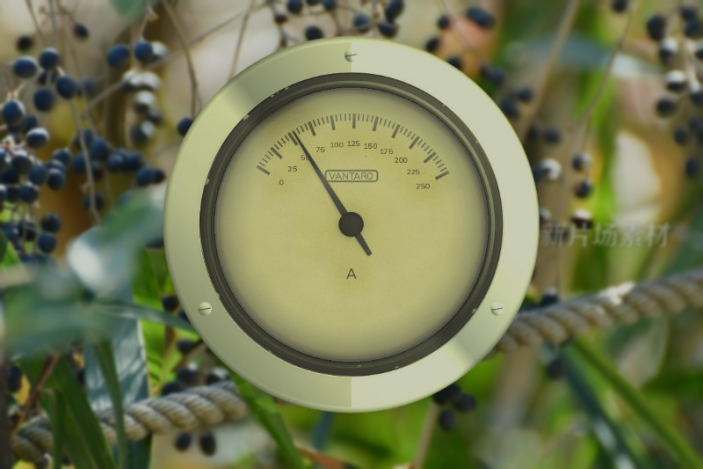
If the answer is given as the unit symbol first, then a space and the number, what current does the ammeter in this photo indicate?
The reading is A 55
